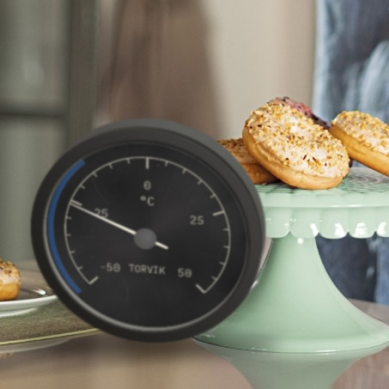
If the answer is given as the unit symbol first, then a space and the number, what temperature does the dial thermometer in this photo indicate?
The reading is °C -25
